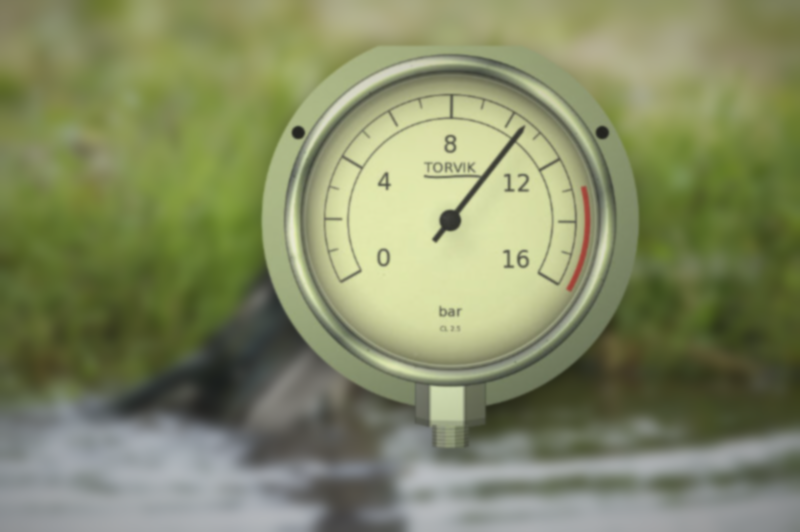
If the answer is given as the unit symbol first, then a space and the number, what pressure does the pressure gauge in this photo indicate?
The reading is bar 10.5
